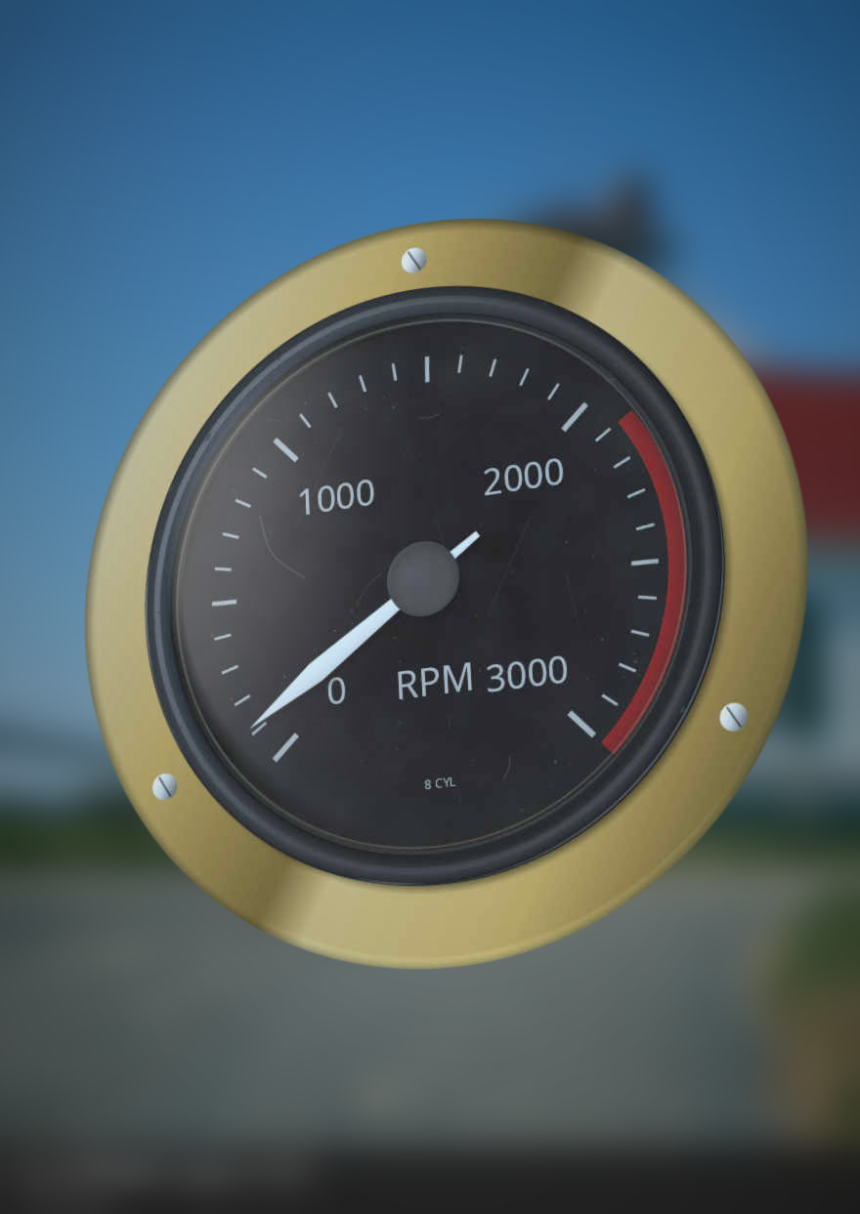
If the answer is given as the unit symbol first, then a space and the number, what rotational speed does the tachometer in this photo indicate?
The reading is rpm 100
